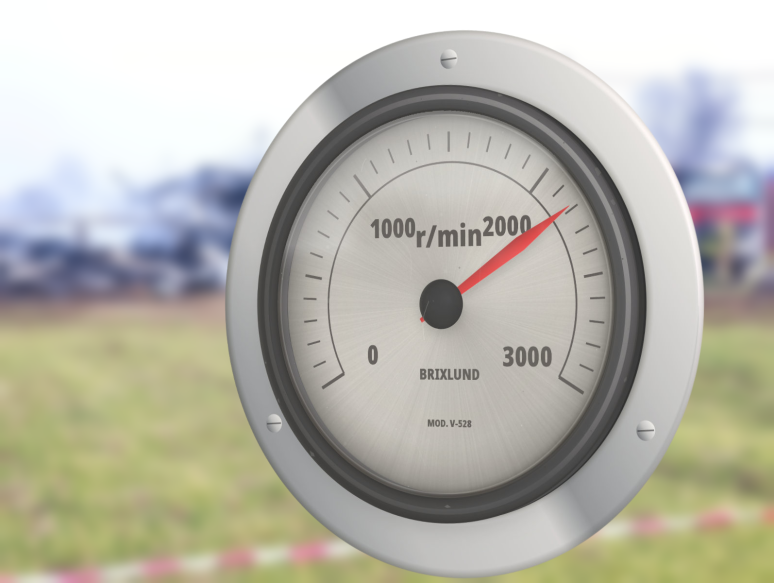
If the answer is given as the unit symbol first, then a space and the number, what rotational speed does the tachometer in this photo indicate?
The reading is rpm 2200
